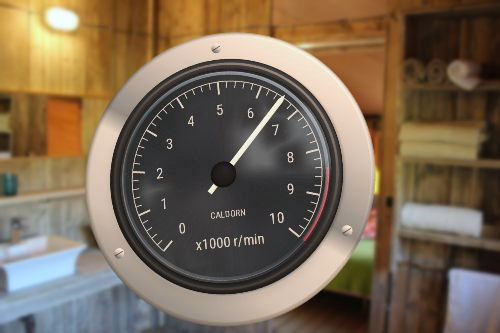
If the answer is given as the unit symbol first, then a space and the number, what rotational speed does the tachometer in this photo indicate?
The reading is rpm 6600
